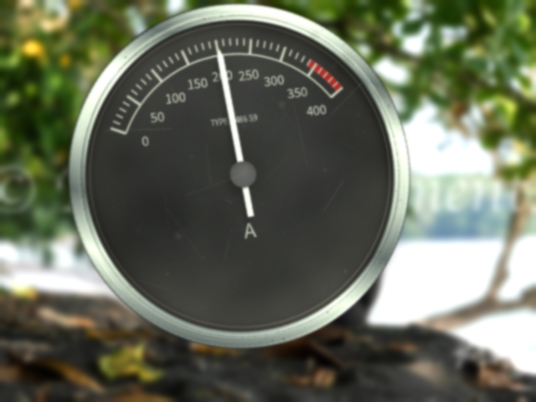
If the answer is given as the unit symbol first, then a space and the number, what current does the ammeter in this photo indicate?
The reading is A 200
